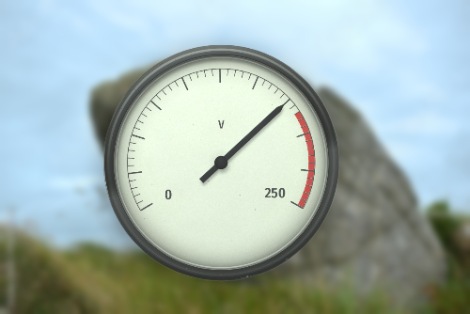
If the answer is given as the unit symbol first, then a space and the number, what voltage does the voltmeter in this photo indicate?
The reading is V 175
